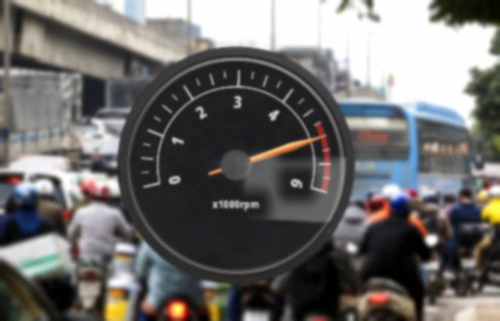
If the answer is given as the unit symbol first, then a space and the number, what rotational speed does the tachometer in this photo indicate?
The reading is rpm 5000
